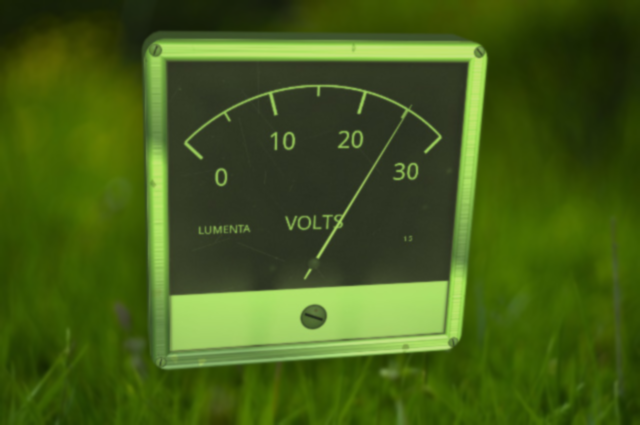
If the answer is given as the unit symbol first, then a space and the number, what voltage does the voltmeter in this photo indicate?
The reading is V 25
